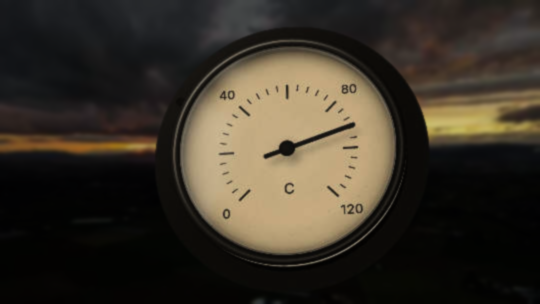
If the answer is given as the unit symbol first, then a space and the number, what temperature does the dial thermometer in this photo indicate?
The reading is °C 92
